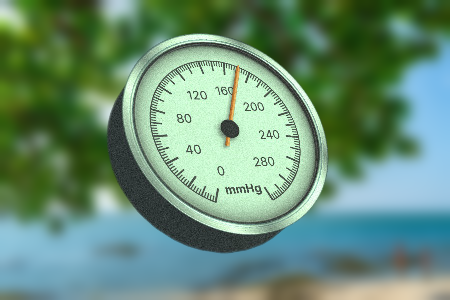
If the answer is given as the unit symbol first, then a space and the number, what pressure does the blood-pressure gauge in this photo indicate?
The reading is mmHg 170
